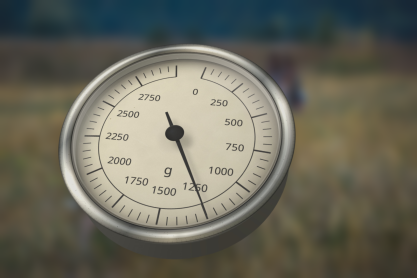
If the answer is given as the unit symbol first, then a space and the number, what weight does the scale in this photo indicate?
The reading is g 1250
